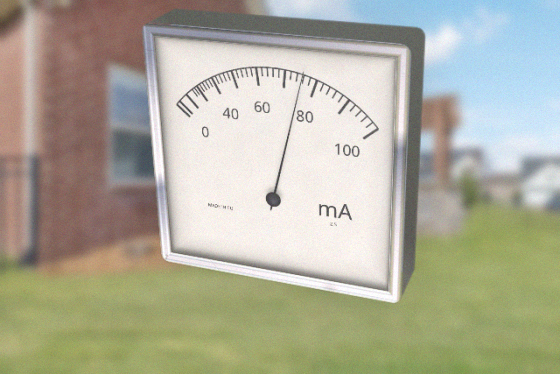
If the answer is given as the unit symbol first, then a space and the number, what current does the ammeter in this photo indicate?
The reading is mA 76
